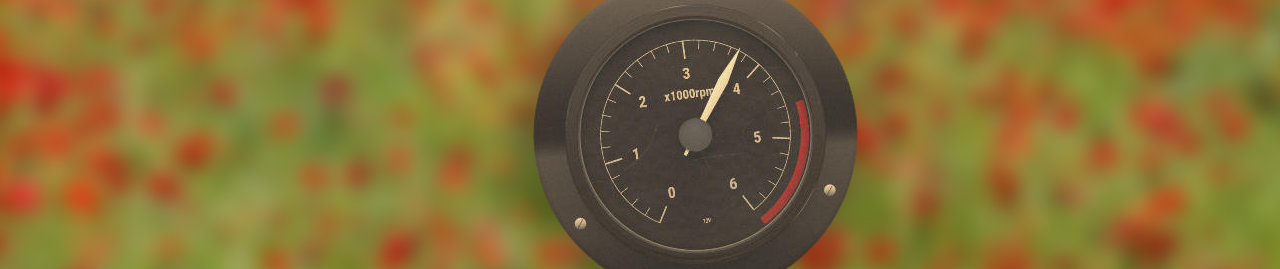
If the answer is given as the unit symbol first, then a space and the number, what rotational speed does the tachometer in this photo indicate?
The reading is rpm 3700
